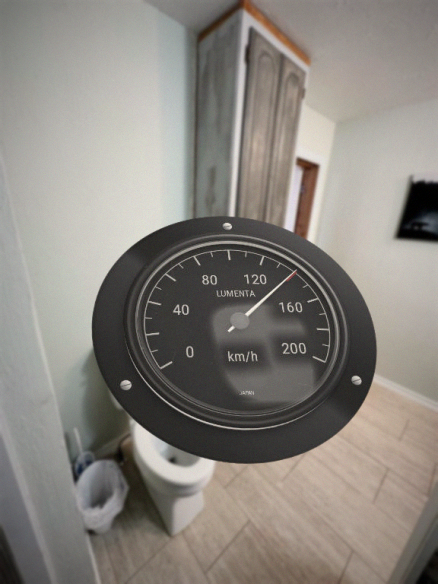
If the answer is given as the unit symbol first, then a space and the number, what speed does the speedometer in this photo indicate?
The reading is km/h 140
